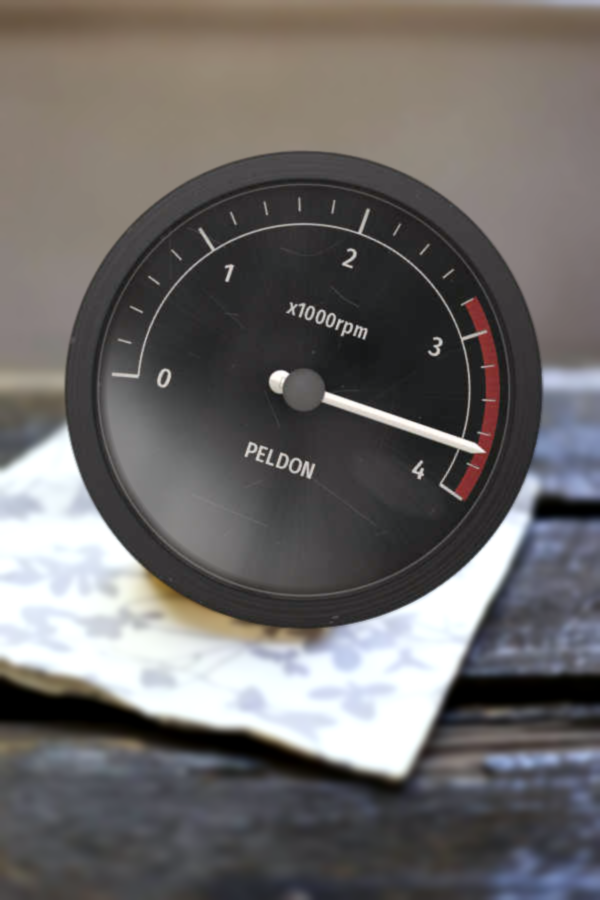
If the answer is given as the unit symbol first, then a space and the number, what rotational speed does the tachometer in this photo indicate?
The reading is rpm 3700
